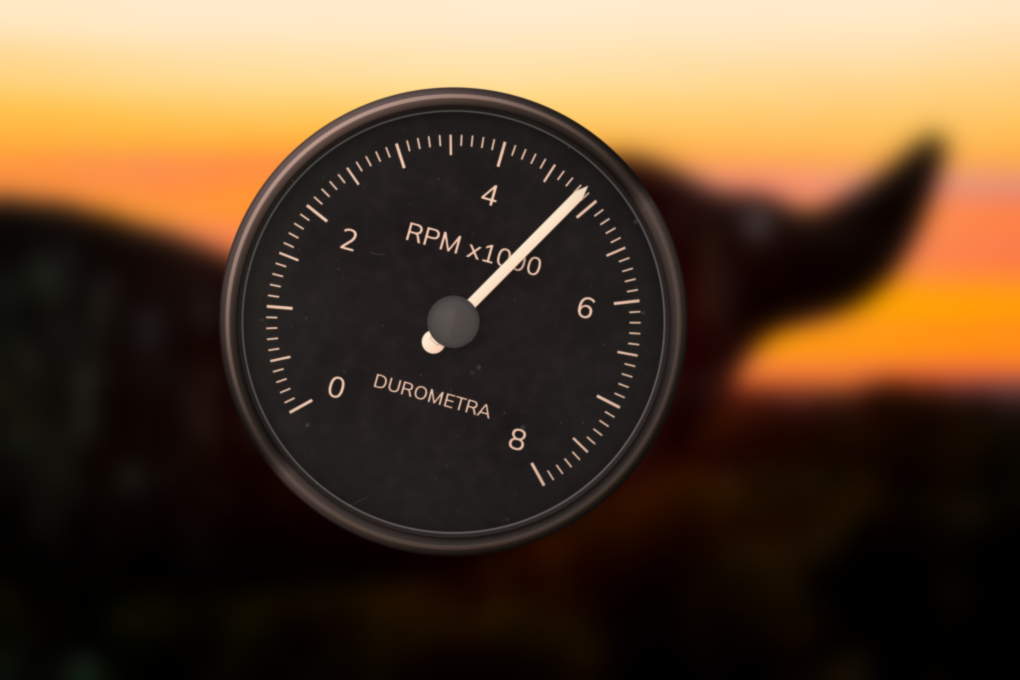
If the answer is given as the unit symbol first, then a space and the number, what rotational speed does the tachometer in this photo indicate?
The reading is rpm 4850
